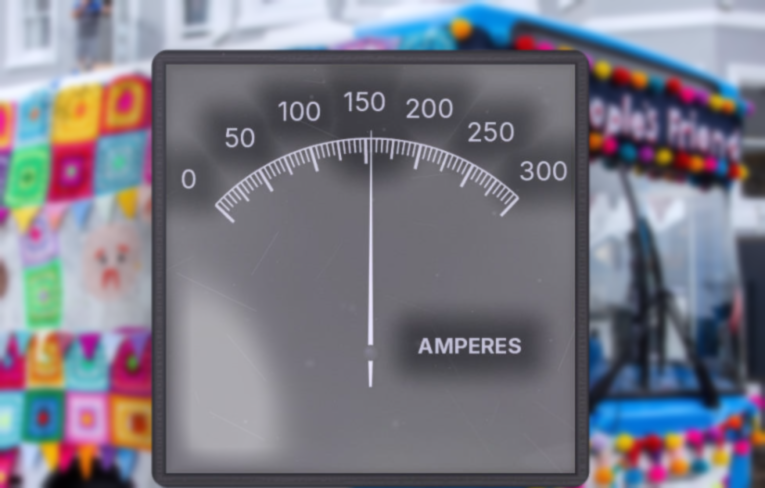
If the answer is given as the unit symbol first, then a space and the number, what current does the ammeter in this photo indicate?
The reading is A 155
